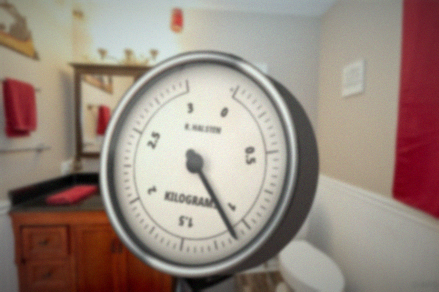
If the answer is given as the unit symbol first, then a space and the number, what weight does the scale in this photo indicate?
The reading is kg 1.1
